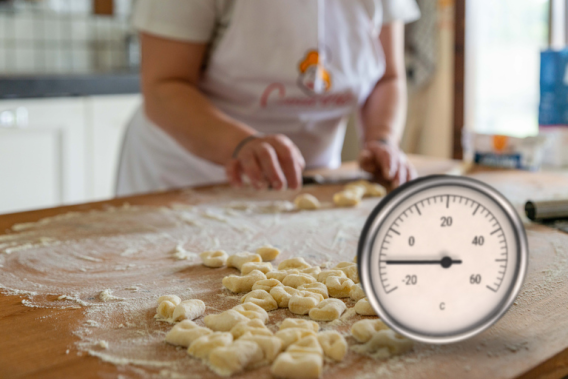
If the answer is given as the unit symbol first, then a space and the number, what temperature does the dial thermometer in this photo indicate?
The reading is °C -10
